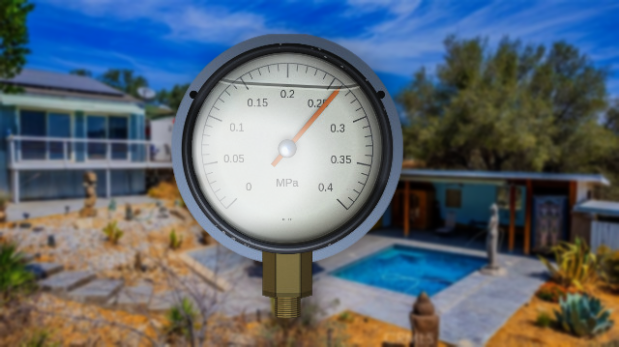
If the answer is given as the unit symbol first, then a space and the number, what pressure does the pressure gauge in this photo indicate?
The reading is MPa 0.26
